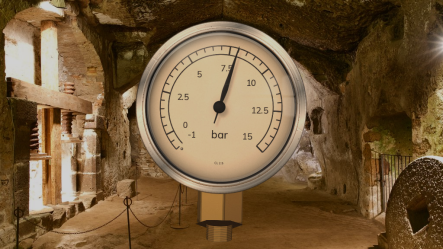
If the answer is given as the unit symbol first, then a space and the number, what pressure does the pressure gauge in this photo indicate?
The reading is bar 8
